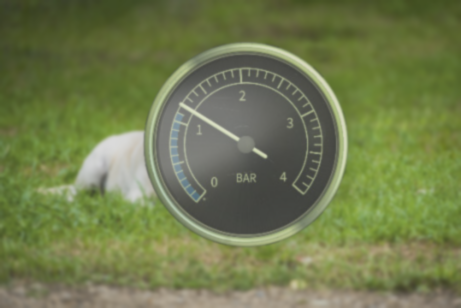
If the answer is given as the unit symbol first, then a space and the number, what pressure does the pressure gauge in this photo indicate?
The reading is bar 1.2
